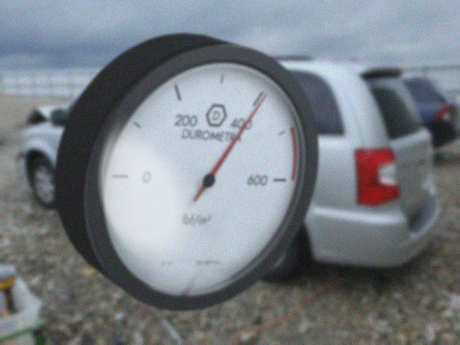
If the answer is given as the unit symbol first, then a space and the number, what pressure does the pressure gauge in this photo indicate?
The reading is psi 400
